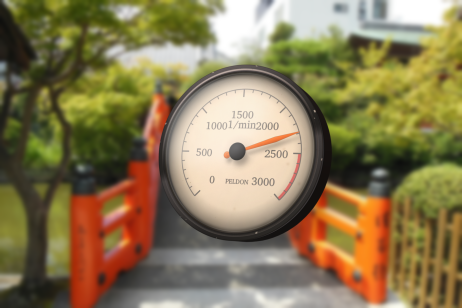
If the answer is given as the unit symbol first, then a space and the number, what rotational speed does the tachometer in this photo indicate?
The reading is rpm 2300
